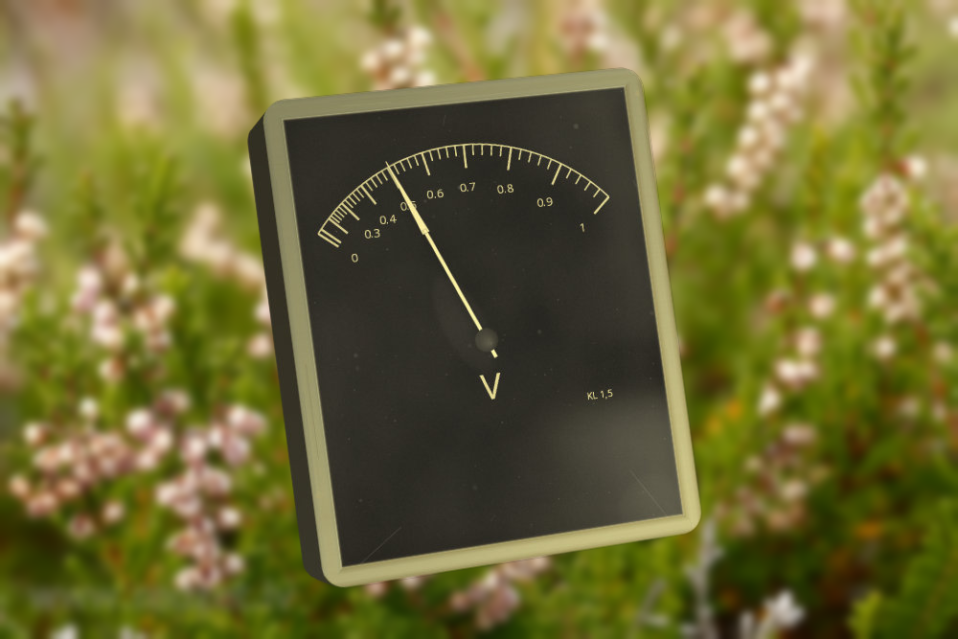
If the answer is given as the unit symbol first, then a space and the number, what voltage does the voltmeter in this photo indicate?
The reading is V 0.5
